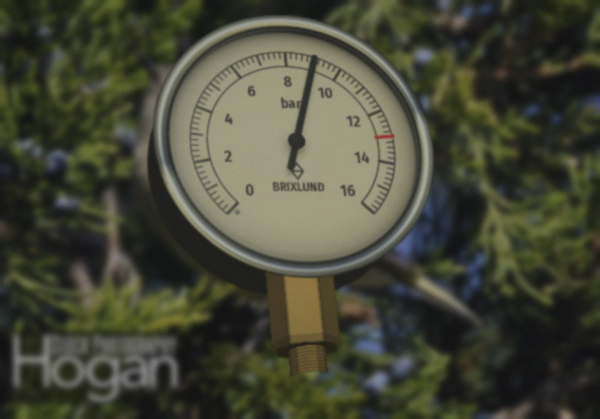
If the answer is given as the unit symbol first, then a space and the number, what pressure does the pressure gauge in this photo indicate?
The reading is bar 9
